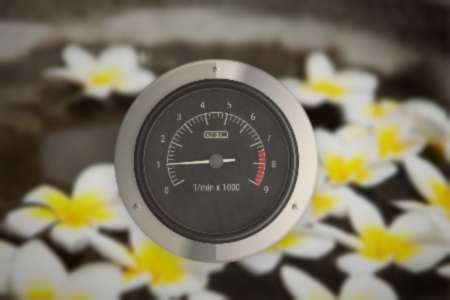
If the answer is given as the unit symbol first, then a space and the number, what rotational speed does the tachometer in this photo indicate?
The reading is rpm 1000
